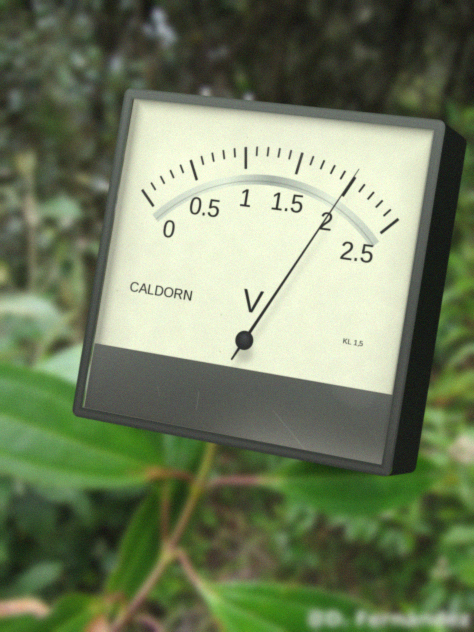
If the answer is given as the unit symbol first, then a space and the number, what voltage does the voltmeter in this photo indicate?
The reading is V 2
